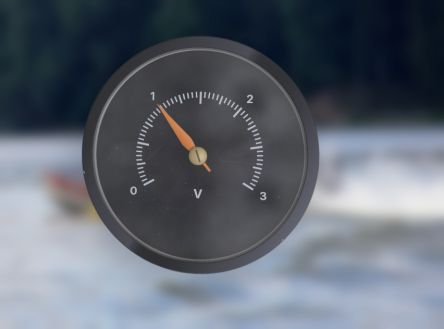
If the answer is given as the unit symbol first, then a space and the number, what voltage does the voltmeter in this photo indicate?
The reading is V 1
